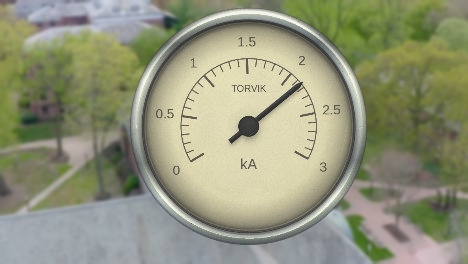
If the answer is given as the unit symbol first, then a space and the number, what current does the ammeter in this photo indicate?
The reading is kA 2.15
